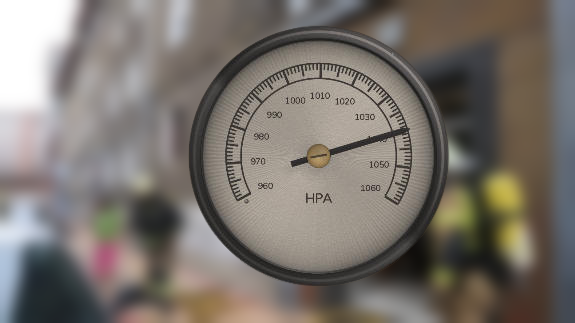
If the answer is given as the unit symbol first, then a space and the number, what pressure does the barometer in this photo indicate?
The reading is hPa 1040
